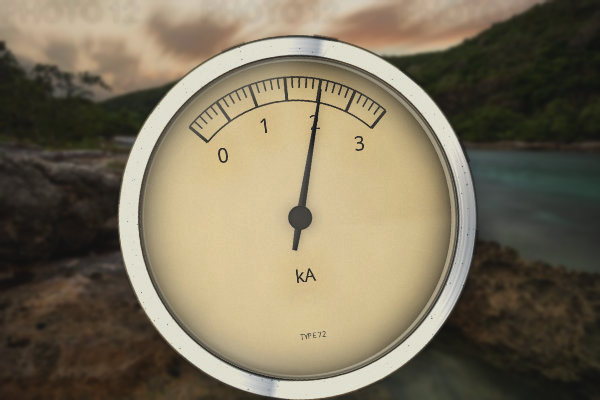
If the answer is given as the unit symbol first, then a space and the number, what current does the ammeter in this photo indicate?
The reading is kA 2
